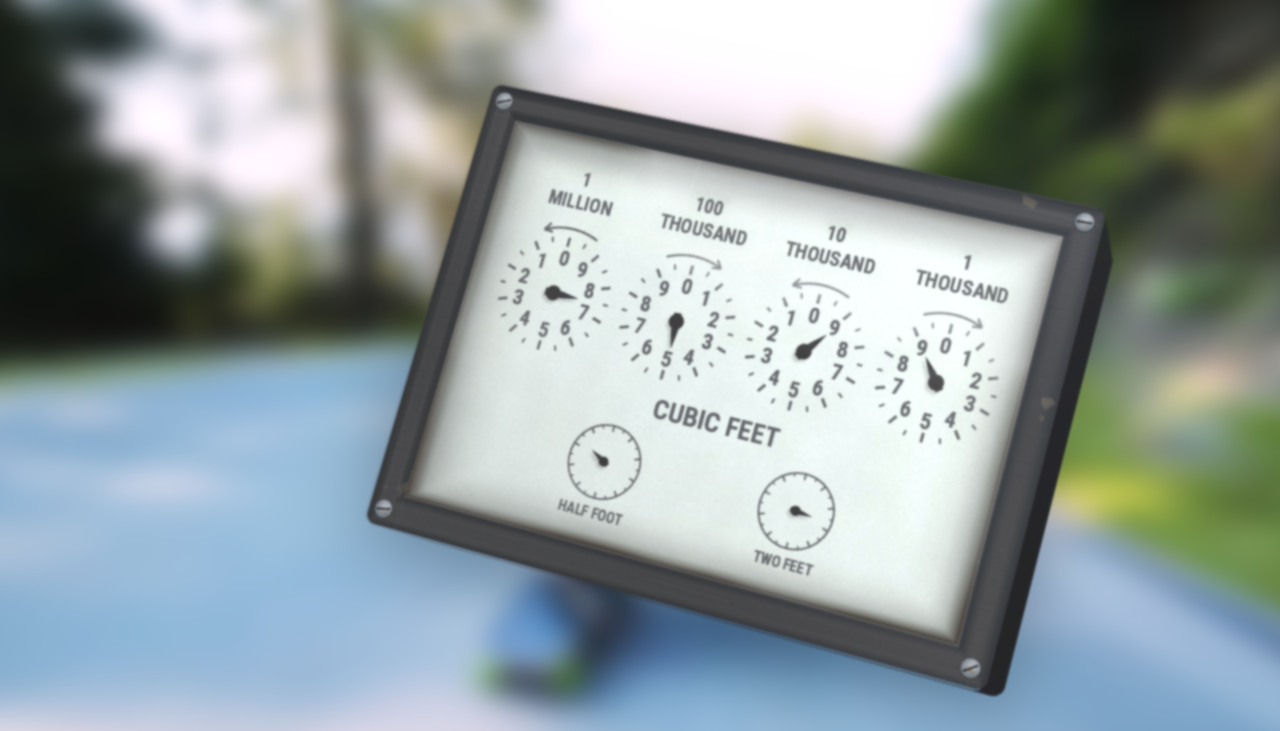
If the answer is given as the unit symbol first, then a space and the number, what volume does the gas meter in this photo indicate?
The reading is ft³ 748900
